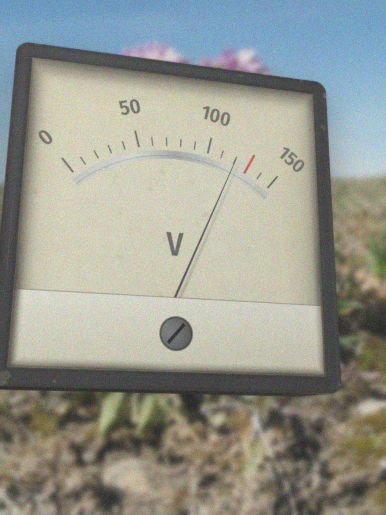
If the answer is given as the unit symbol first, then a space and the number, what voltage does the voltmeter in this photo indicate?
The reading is V 120
